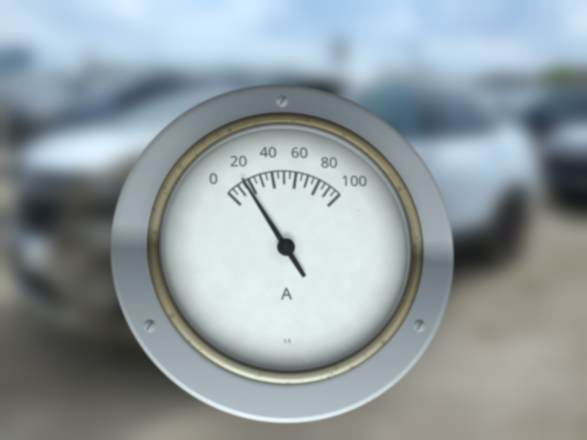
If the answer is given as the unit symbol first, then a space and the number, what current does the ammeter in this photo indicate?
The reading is A 15
